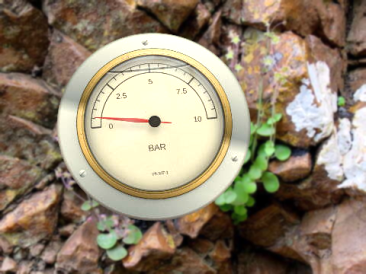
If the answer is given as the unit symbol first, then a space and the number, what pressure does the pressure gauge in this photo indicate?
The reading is bar 0.5
